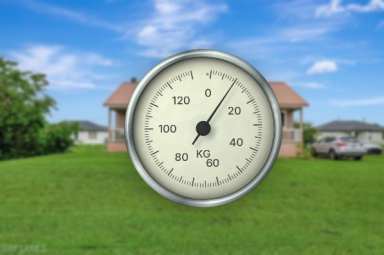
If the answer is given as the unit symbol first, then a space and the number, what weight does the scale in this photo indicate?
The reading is kg 10
